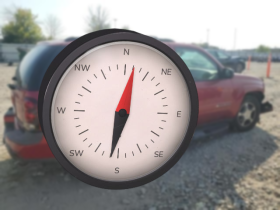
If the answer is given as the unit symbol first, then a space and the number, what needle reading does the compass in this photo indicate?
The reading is ° 10
